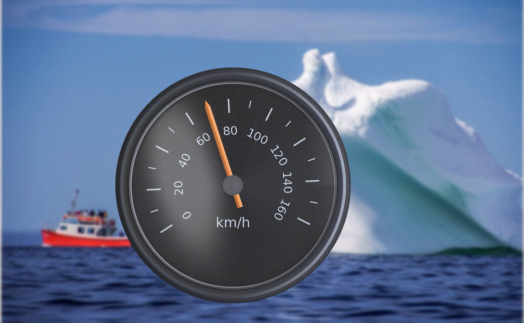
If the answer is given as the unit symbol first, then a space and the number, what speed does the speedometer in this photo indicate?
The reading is km/h 70
